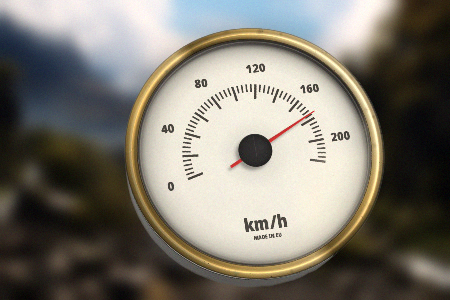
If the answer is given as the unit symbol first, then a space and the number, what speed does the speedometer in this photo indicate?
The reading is km/h 176
